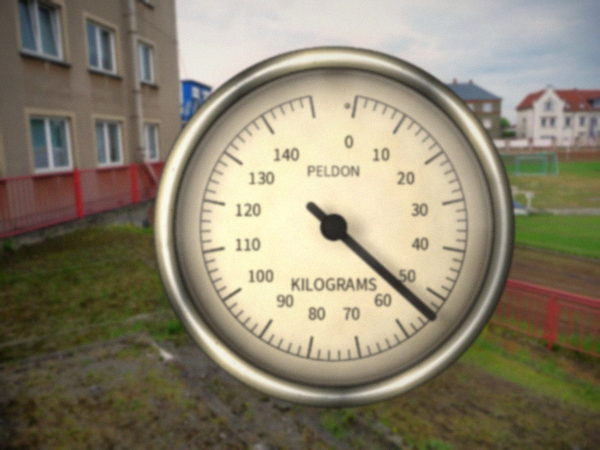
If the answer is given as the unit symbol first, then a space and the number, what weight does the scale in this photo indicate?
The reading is kg 54
